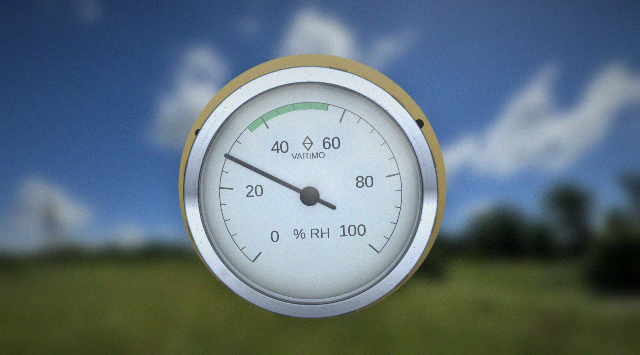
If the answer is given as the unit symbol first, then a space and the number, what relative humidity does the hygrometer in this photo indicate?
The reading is % 28
